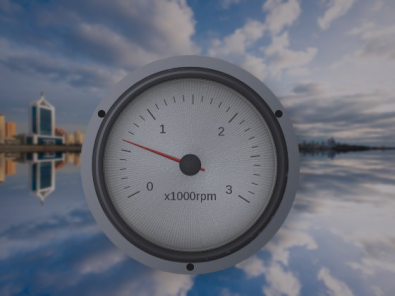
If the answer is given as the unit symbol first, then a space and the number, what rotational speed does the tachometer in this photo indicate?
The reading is rpm 600
